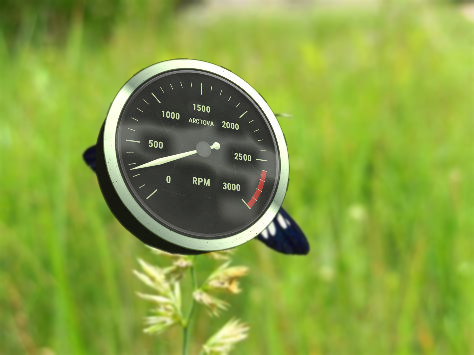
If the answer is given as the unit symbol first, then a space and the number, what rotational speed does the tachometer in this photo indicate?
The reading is rpm 250
